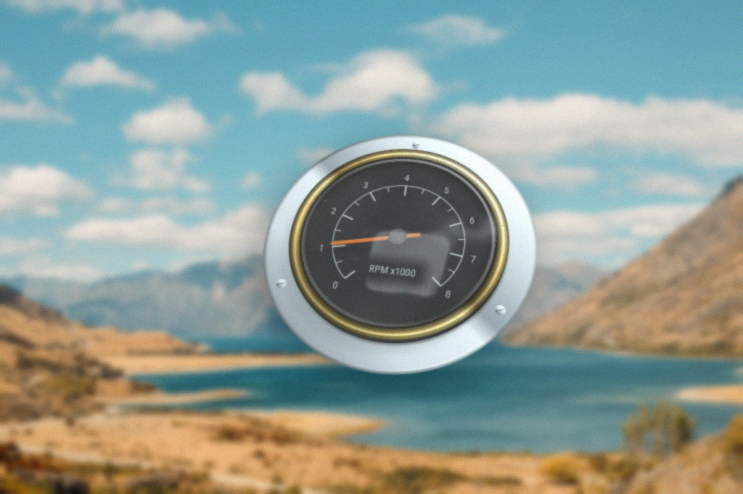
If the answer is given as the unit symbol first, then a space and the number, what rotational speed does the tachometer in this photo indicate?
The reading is rpm 1000
